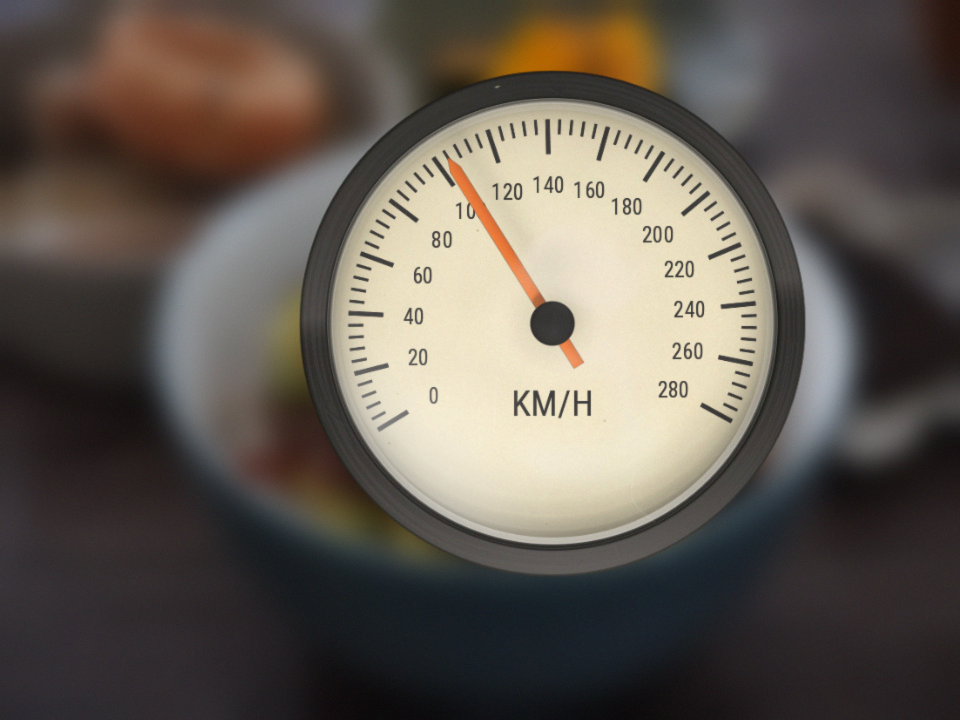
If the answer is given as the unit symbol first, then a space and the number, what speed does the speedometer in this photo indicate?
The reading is km/h 104
